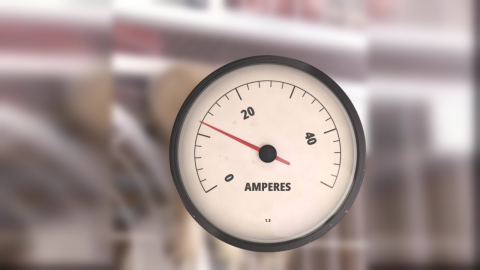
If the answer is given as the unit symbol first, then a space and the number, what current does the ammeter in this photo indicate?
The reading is A 12
